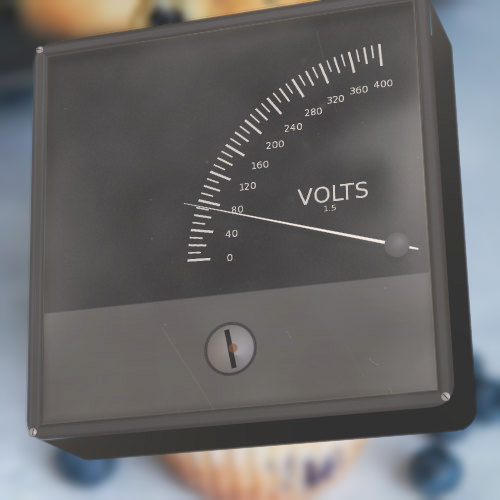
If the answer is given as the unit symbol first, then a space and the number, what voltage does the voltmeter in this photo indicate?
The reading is V 70
